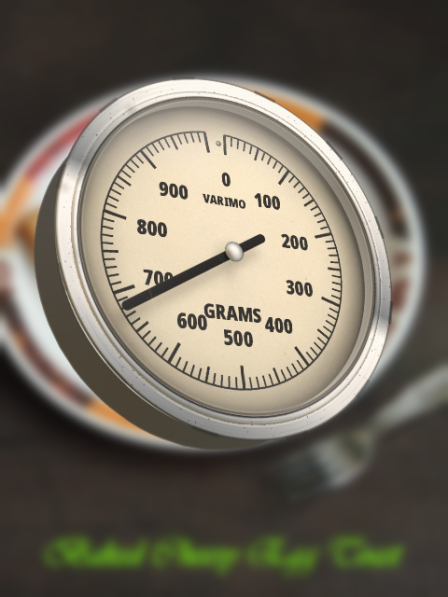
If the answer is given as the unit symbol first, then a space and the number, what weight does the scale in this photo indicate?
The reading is g 680
